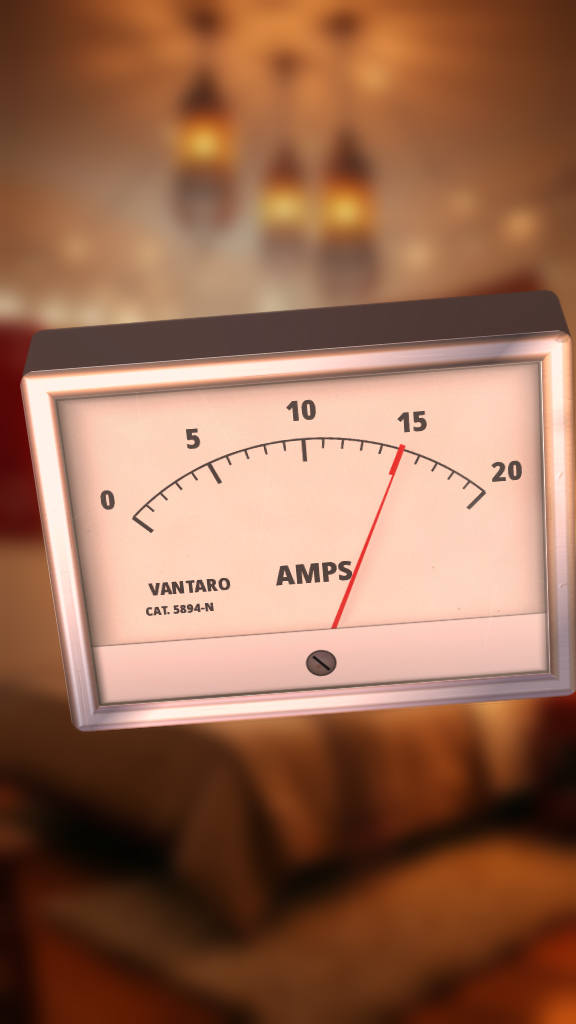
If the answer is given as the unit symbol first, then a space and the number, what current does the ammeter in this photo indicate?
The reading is A 15
